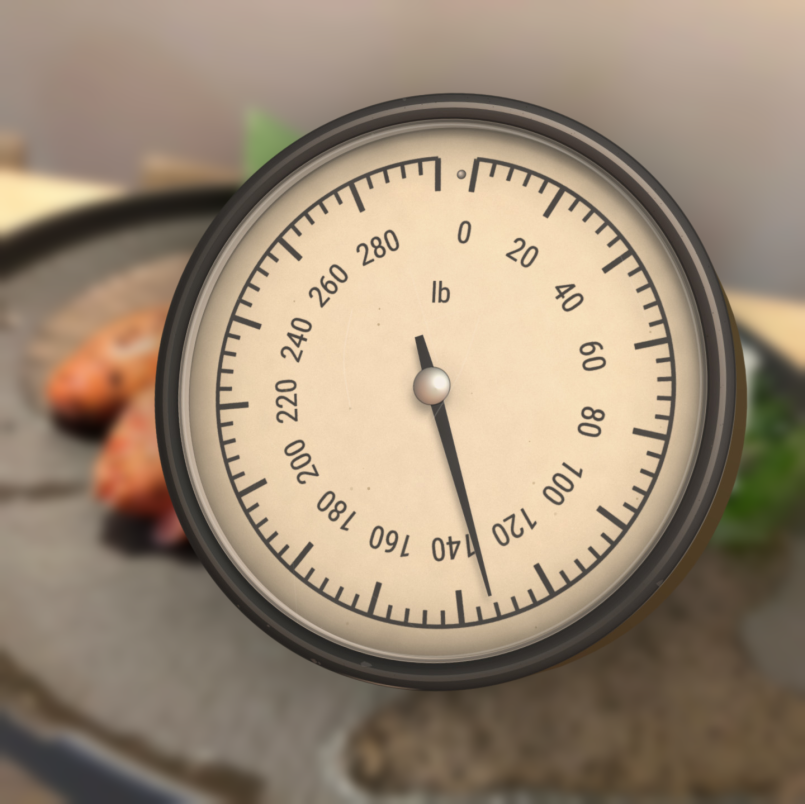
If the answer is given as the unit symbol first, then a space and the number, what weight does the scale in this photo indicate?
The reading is lb 132
